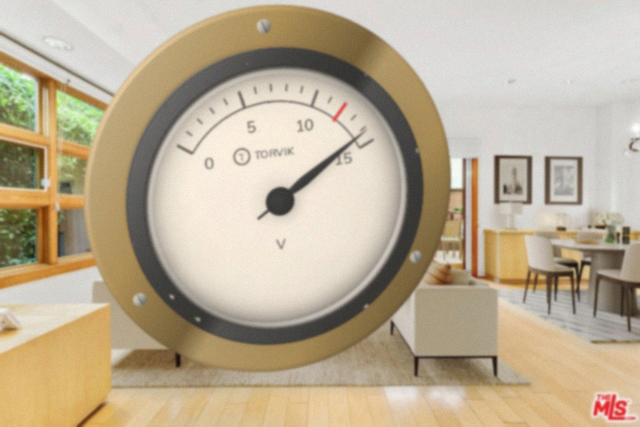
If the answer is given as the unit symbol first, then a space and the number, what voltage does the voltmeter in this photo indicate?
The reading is V 14
